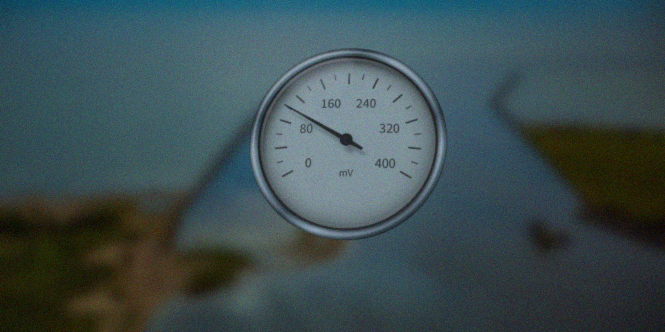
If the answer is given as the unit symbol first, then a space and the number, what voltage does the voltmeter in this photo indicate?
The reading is mV 100
